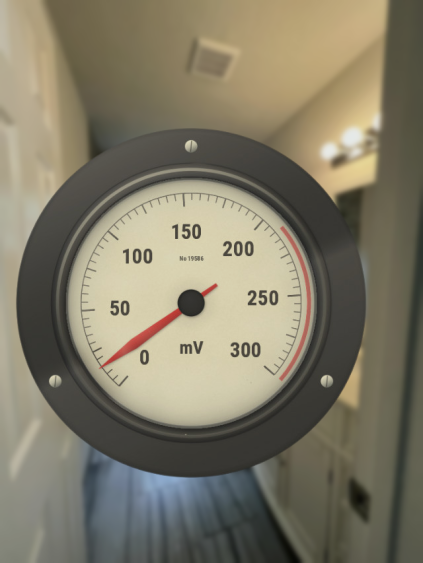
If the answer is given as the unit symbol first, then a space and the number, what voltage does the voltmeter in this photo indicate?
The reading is mV 15
